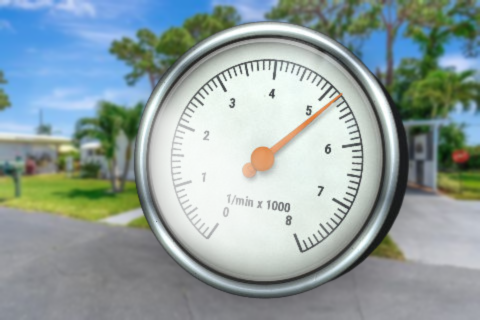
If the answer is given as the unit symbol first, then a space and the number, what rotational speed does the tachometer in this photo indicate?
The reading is rpm 5200
